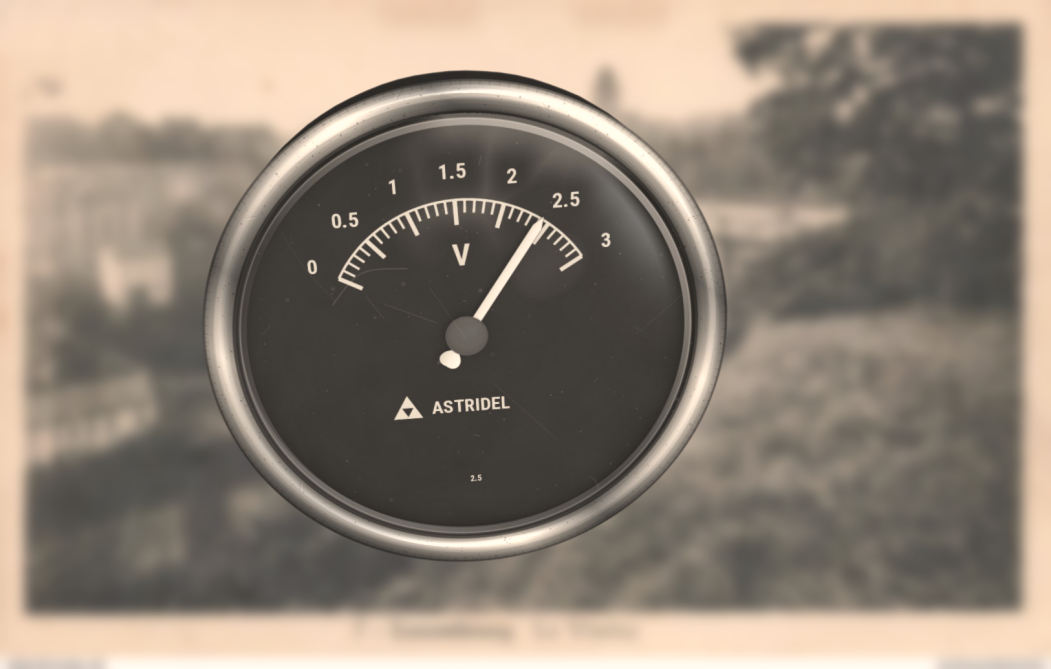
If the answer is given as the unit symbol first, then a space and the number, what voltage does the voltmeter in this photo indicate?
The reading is V 2.4
